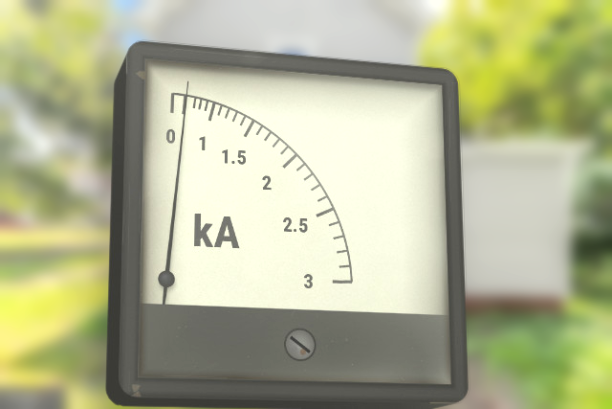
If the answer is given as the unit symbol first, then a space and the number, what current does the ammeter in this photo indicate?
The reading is kA 0.5
